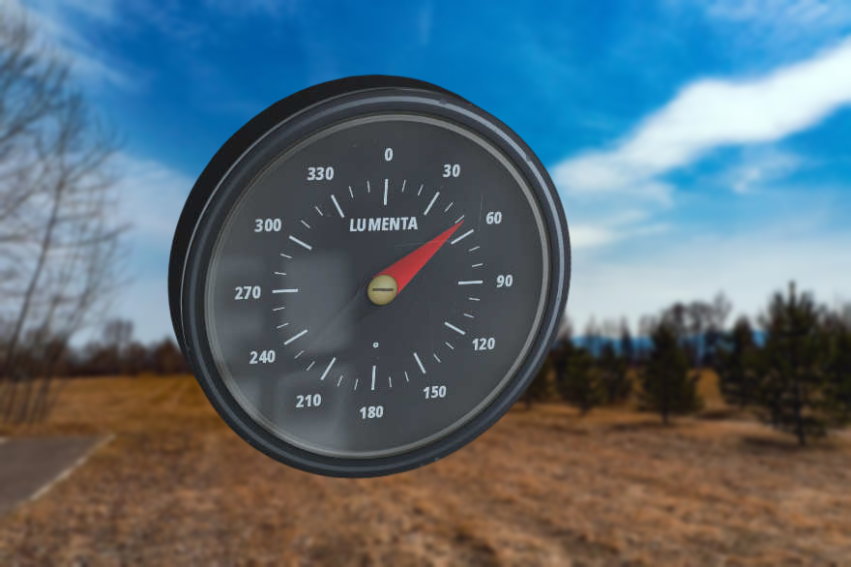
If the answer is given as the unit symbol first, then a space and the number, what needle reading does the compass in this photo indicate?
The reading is ° 50
